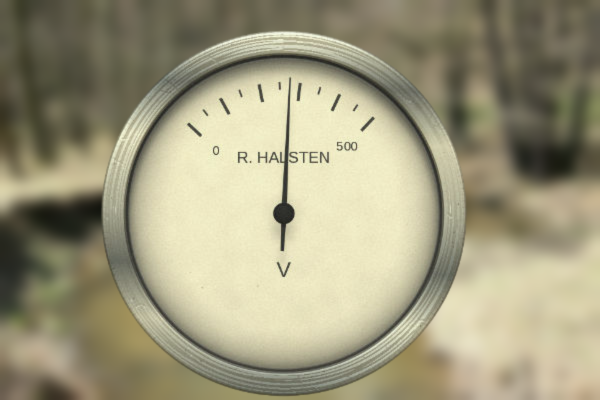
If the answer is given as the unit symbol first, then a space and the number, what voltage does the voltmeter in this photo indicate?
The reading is V 275
